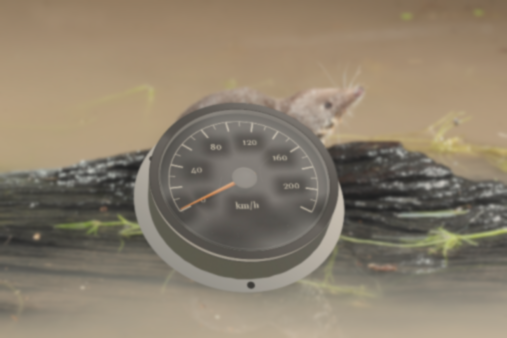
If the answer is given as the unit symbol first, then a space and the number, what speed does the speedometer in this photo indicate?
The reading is km/h 0
